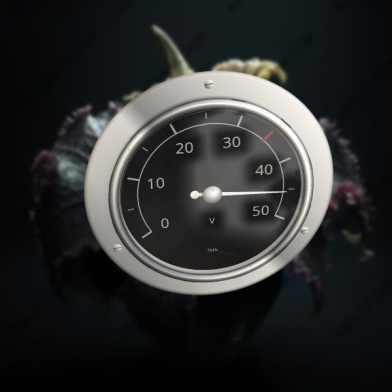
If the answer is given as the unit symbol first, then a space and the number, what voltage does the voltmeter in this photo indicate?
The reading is V 45
